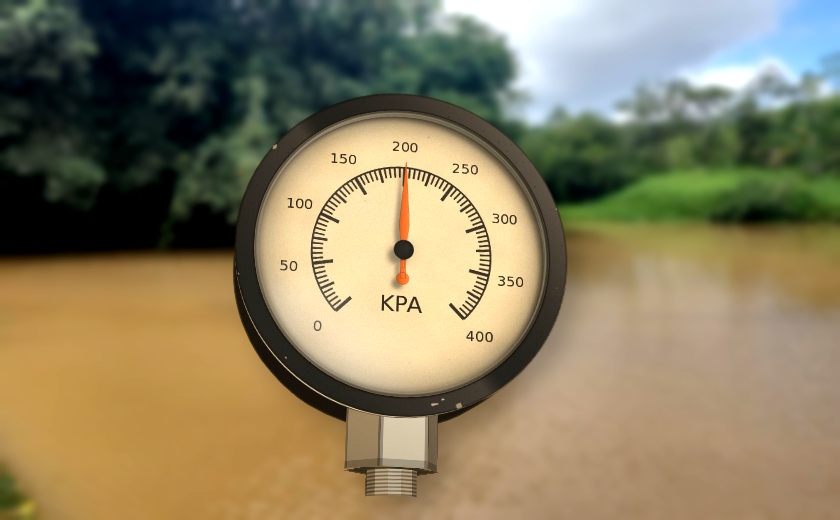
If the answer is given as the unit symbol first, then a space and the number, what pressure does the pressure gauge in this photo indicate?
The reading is kPa 200
